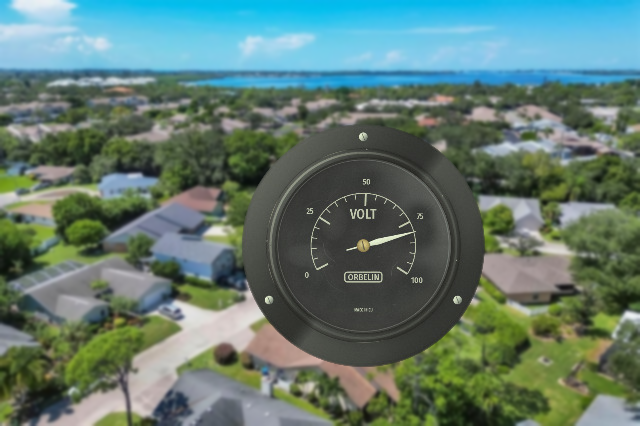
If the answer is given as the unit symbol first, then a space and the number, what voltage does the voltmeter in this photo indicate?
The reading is V 80
